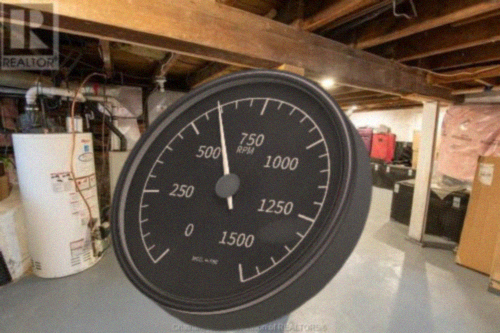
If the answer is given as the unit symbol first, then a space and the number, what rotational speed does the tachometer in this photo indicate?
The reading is rpm 600
